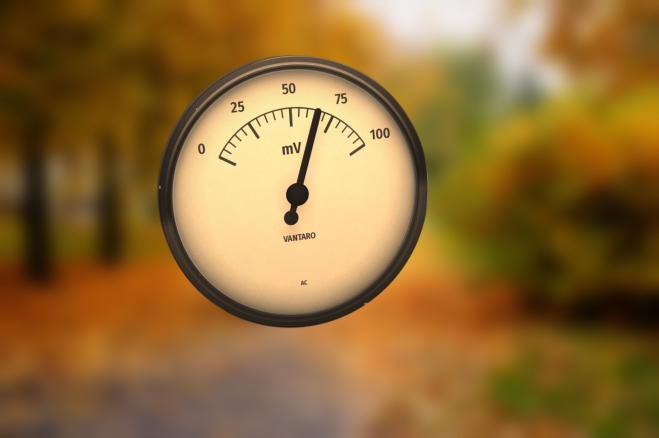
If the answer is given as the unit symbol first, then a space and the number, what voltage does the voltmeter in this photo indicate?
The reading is mV 65
